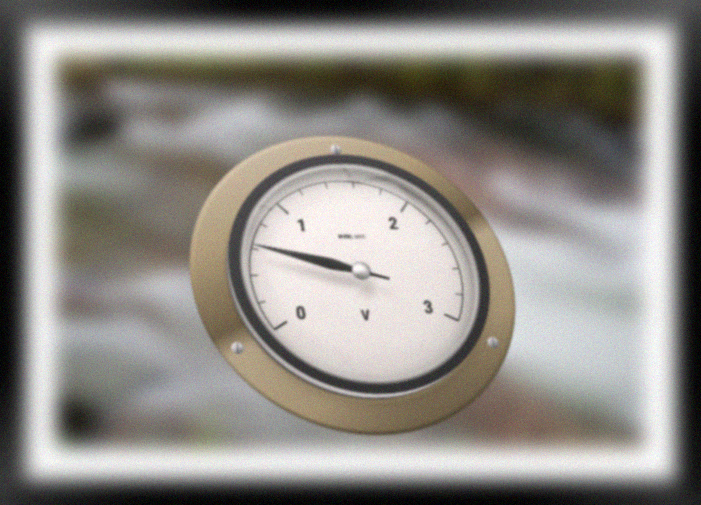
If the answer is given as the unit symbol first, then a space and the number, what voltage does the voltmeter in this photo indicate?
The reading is V 0.6
